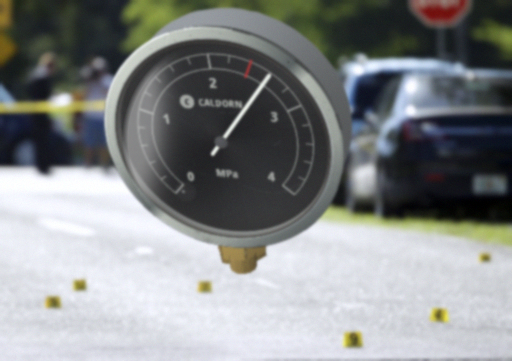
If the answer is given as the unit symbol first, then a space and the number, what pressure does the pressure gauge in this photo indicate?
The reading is MPa 2.6
